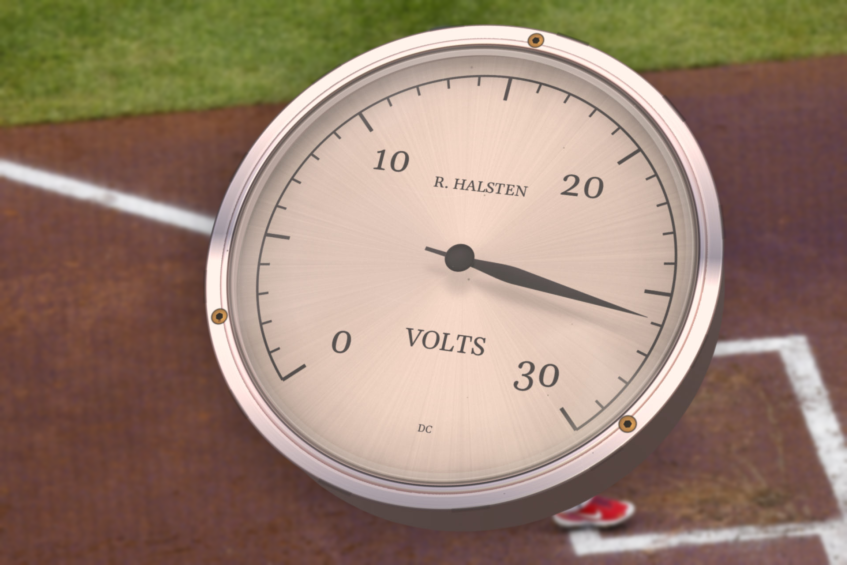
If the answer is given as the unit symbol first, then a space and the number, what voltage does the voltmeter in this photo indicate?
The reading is V 26
